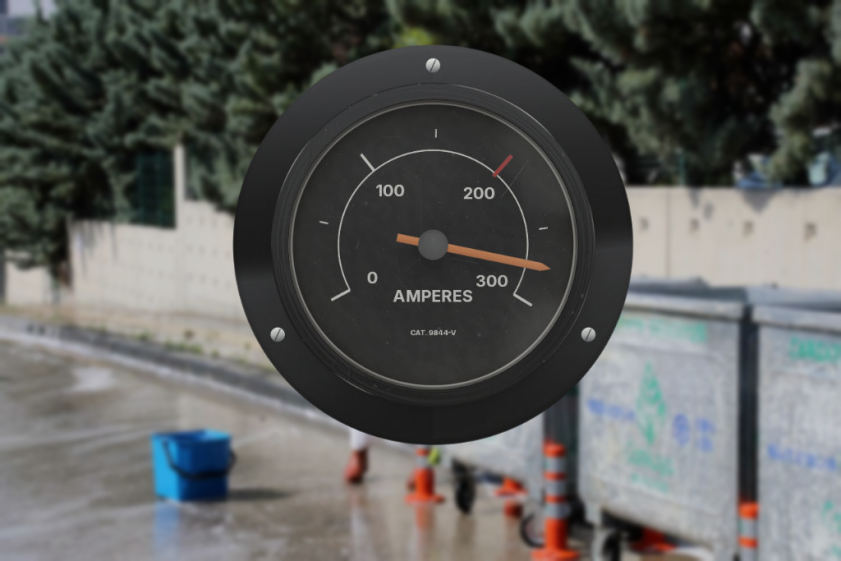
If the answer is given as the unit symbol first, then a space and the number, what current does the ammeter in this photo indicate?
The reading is A 275
